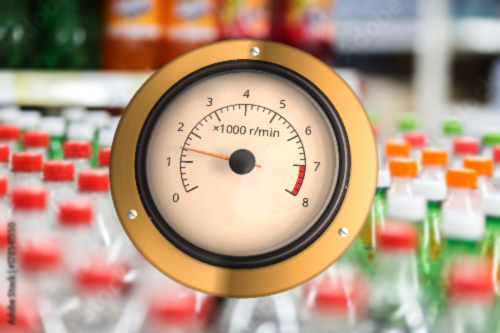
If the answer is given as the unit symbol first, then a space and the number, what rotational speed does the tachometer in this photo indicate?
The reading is rpm 1400
